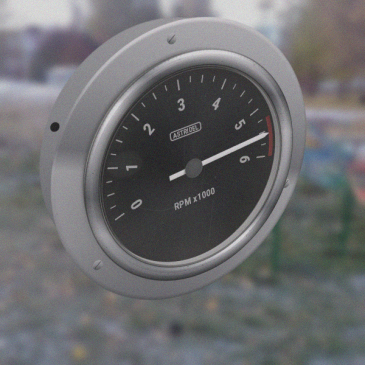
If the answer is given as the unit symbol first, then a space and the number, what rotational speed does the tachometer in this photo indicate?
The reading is rpm 5500
